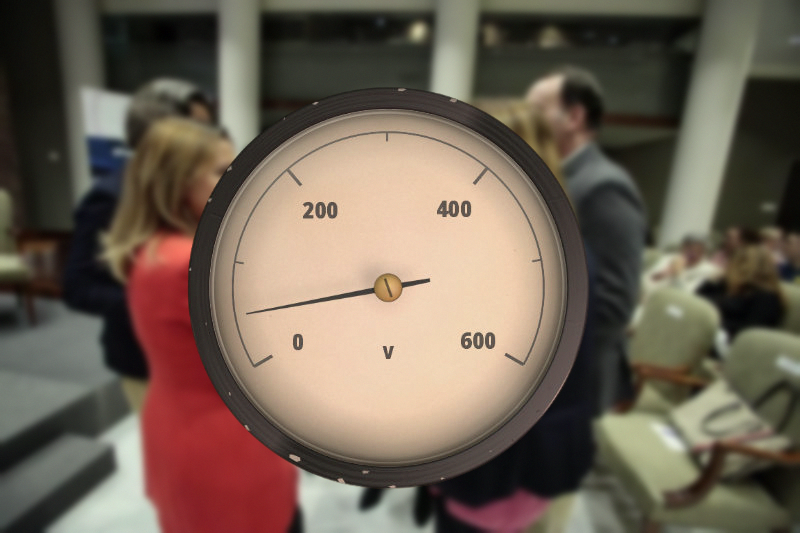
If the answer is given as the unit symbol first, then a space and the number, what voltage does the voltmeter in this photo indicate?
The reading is V 50
